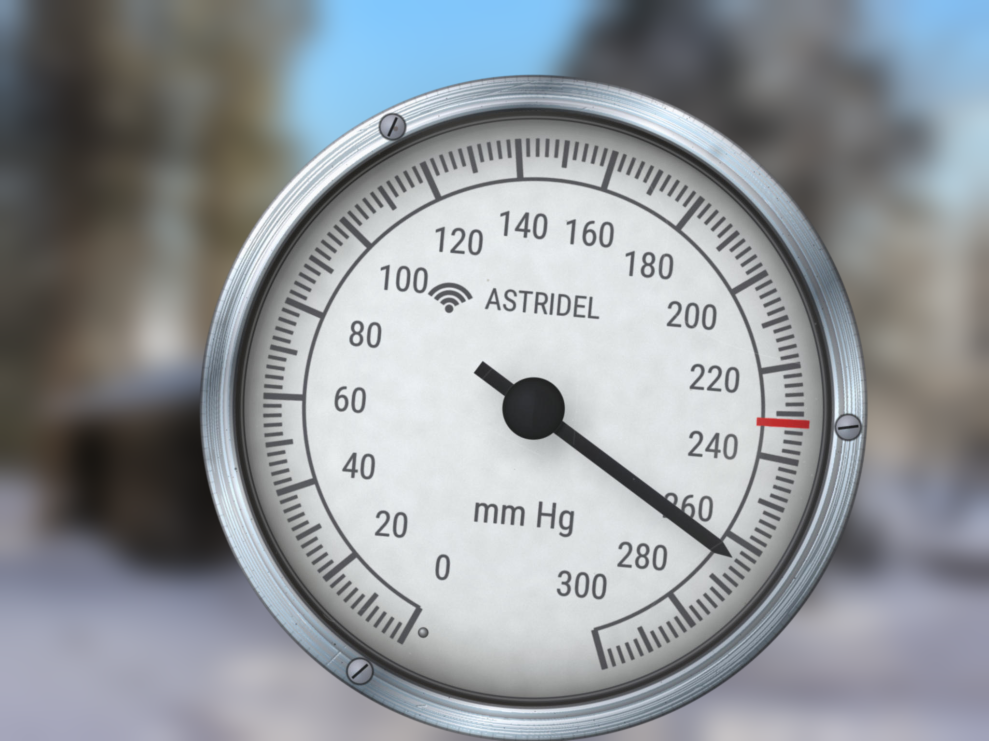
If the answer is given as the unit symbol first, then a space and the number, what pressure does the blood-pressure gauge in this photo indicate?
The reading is mmHg 264
